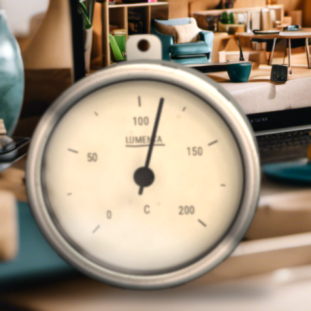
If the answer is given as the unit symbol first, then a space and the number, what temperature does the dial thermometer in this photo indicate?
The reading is °C 112.5
